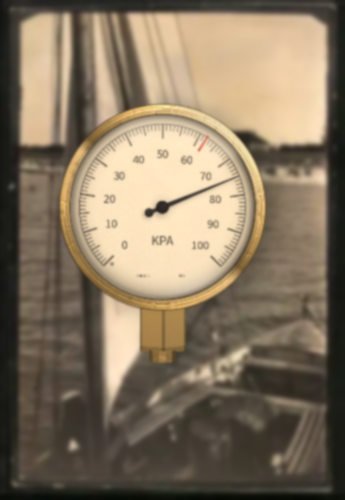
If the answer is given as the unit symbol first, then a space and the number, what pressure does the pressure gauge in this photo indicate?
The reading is kPa 75
